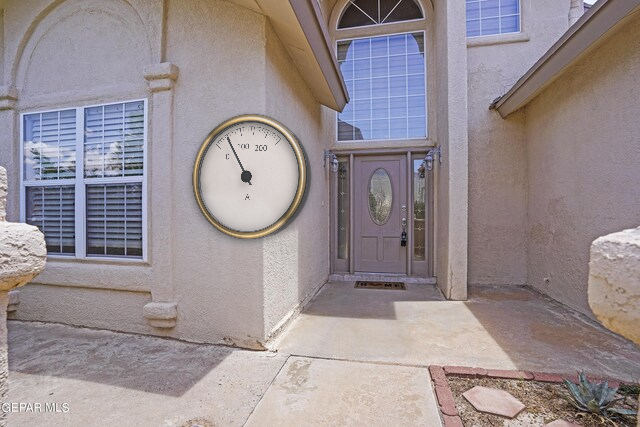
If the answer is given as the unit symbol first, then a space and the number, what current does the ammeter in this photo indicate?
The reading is A 50
